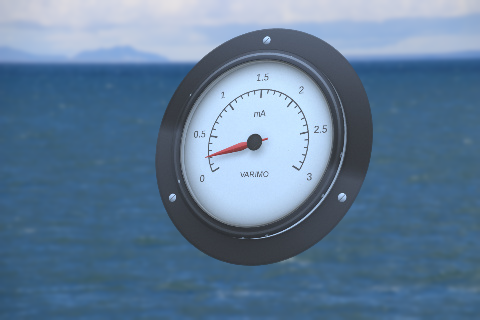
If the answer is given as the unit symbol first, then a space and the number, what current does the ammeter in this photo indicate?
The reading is mA 0.2
